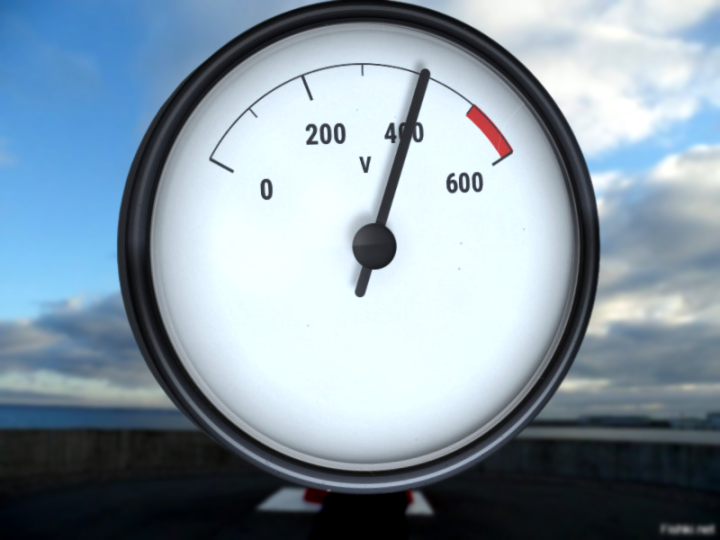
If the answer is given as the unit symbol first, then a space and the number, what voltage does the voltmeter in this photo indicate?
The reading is V 400
